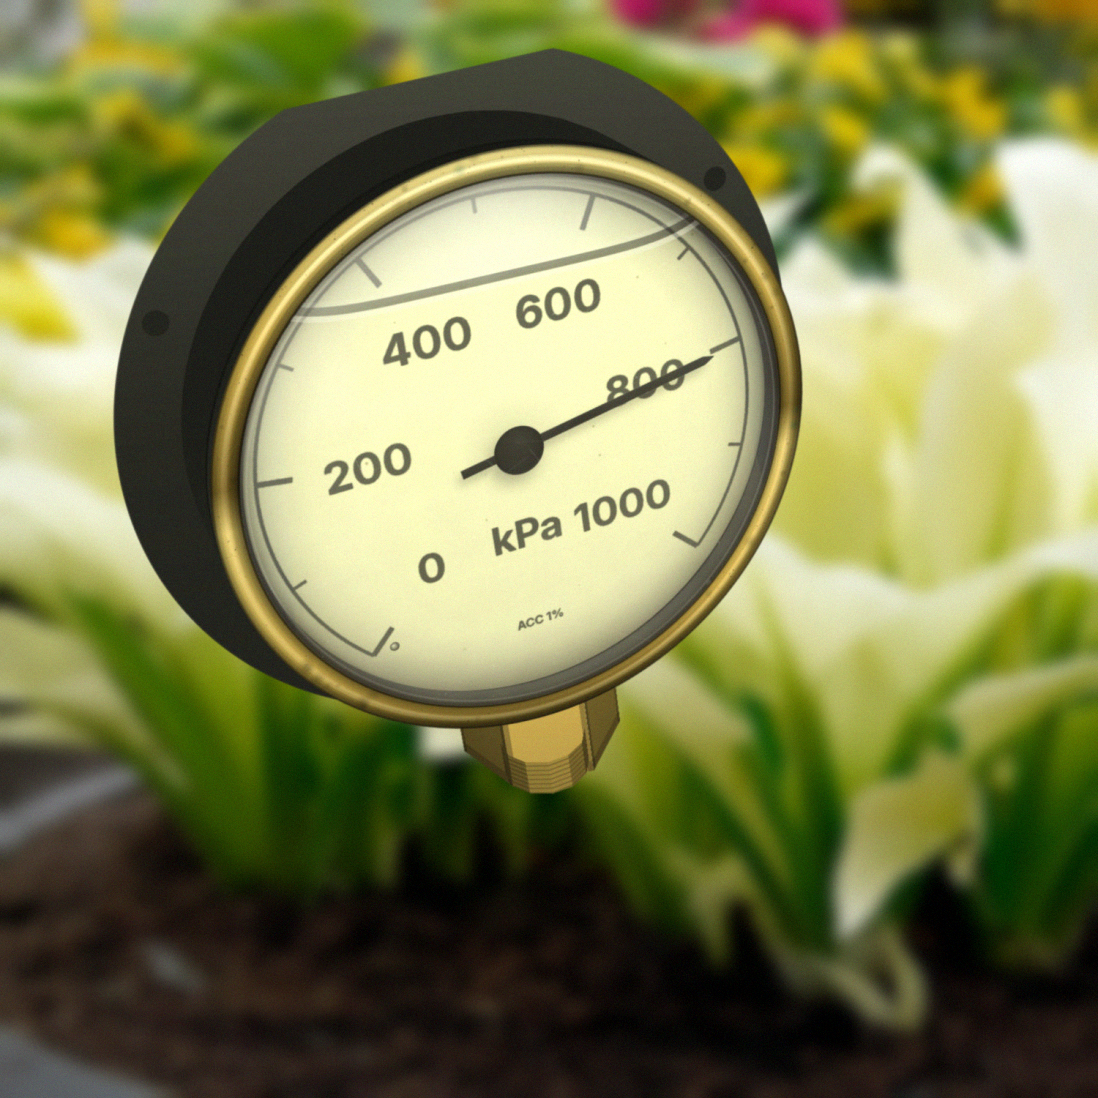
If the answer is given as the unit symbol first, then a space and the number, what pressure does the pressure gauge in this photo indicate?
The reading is kPa 800
